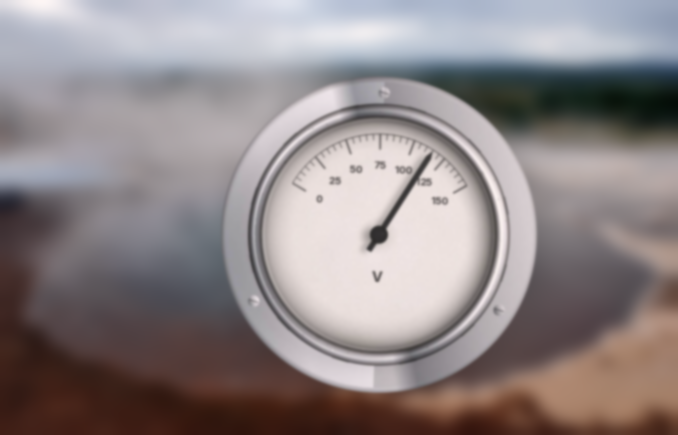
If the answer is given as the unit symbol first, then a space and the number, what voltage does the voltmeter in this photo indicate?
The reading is V 115
